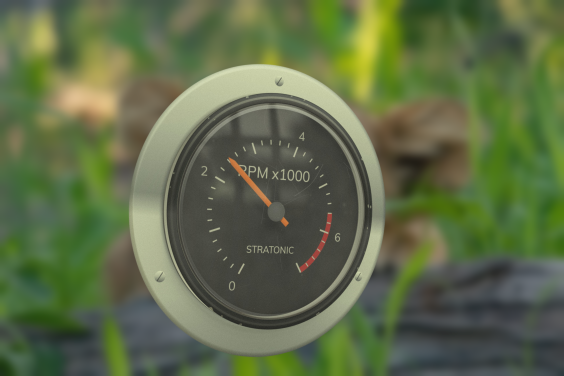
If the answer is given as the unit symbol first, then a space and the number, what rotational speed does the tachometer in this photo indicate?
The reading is rpm 2400
